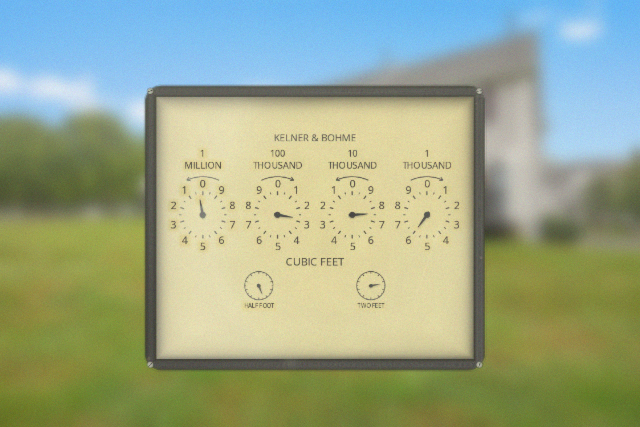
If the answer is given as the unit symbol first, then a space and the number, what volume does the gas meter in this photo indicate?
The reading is ft³ 27600
